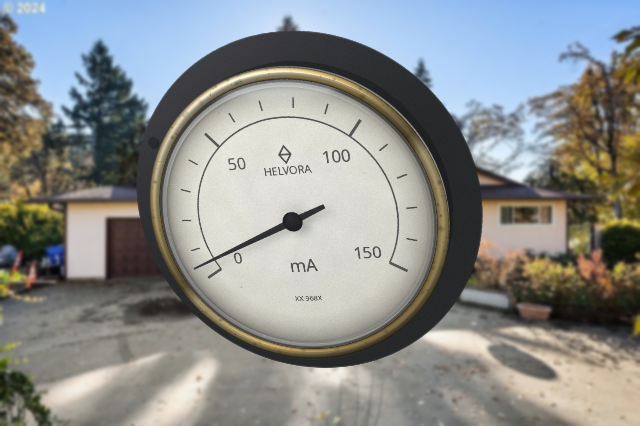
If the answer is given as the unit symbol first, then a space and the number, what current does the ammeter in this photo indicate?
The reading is mA 5
